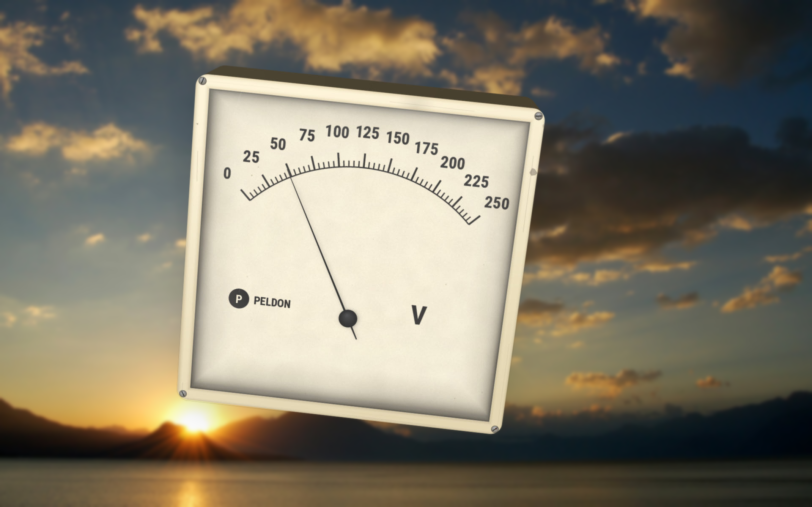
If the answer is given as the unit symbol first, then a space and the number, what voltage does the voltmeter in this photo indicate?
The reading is V 50
